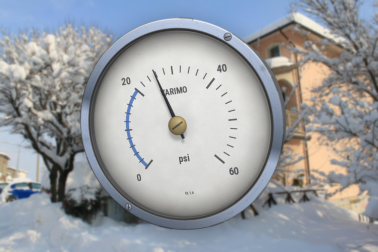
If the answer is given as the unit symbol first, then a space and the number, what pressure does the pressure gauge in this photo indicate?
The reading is psi 26
